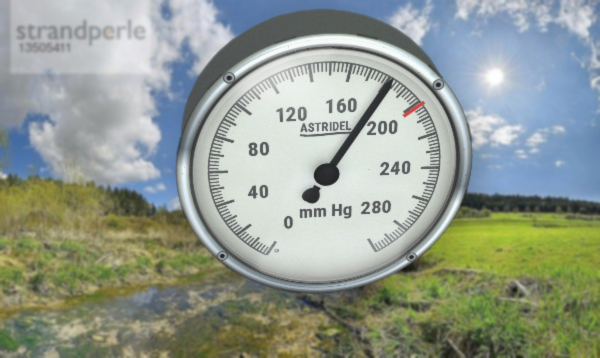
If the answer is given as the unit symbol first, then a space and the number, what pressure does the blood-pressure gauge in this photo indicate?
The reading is mmHg 180
